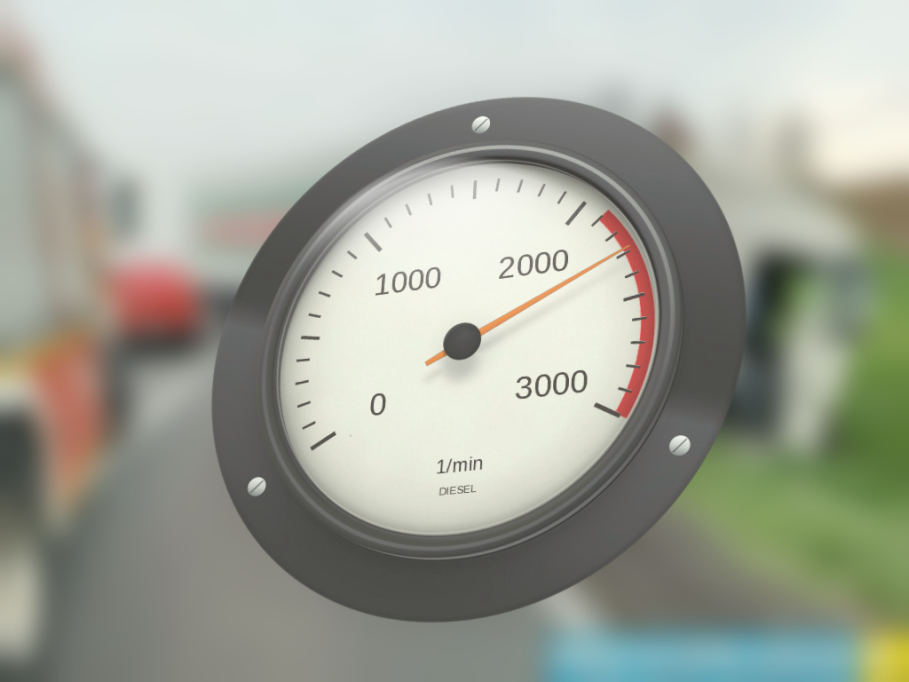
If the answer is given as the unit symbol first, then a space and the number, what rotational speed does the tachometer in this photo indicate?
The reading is rpm 2300
